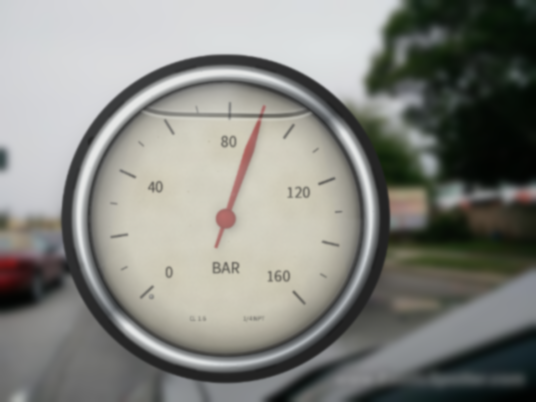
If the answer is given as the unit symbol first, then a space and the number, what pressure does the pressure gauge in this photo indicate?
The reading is bar 90
